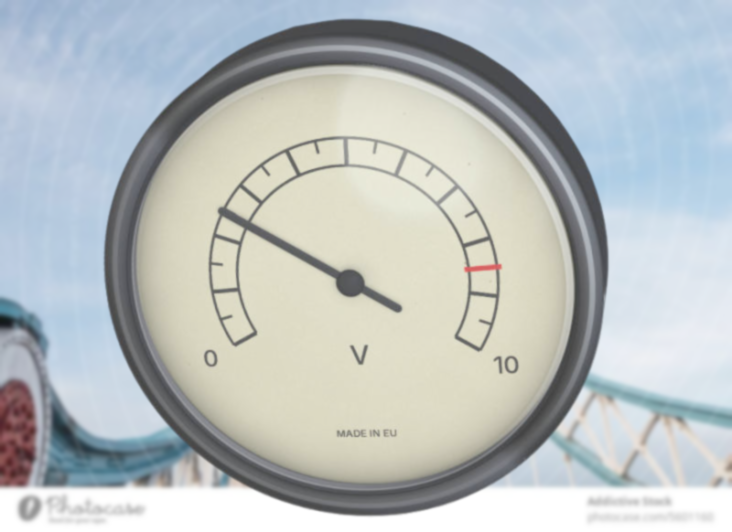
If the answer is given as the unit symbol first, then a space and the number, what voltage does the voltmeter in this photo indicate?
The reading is V 2.5
